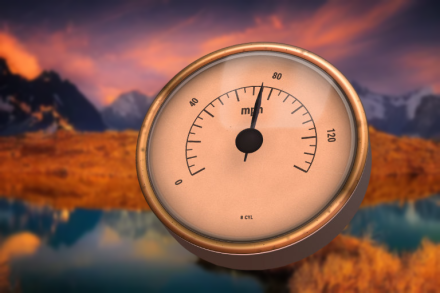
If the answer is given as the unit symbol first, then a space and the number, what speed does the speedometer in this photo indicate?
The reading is mph 75
